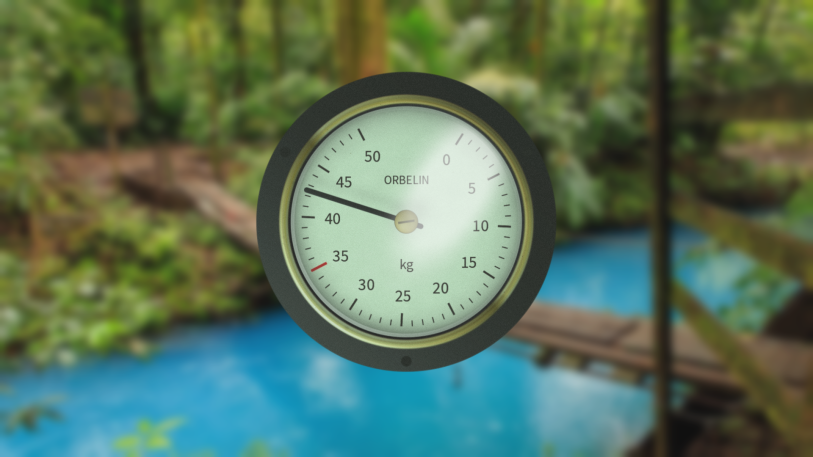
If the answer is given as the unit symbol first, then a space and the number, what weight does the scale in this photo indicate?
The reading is kg 42.5
